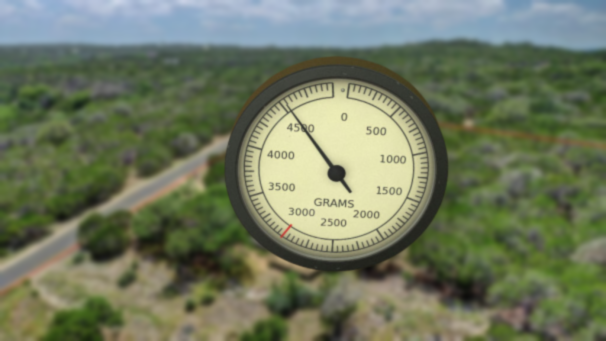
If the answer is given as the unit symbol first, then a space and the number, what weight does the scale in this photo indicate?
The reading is g 4550
